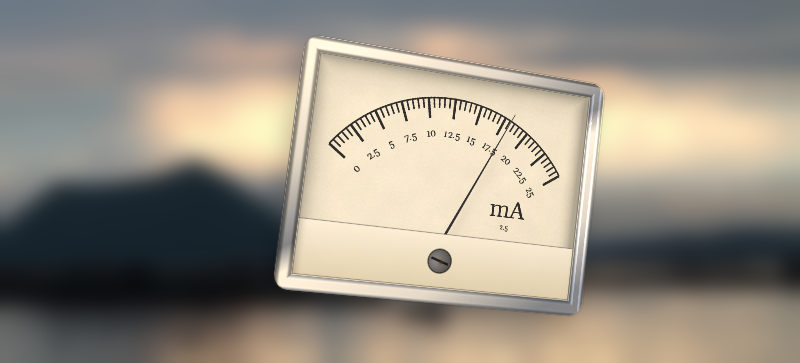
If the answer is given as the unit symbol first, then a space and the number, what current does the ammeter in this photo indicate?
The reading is mA 18
